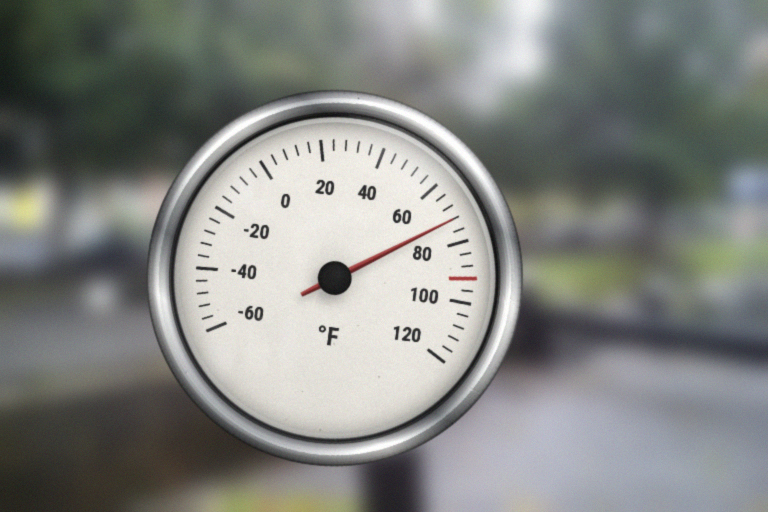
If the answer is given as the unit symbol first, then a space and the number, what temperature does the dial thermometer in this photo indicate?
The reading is °F 72
